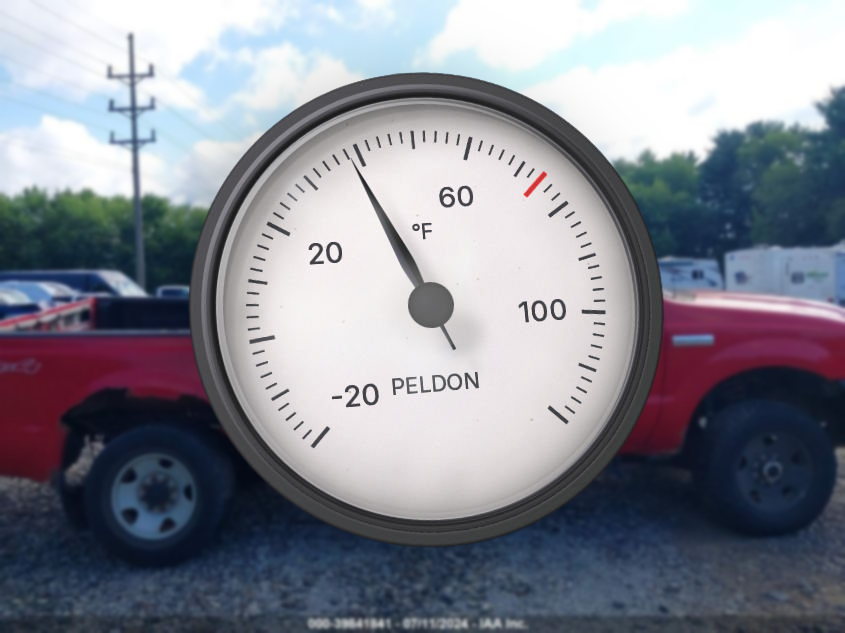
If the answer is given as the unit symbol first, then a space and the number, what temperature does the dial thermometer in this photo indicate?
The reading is °F 38
